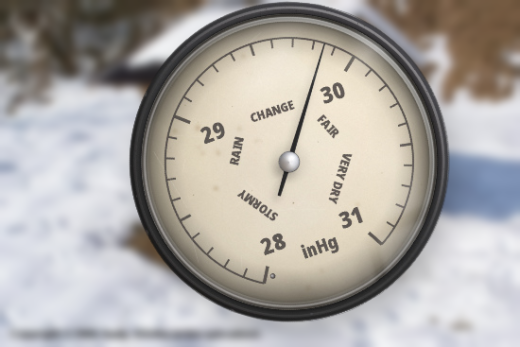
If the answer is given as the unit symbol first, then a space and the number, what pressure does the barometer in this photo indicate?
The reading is inHg 29.85
